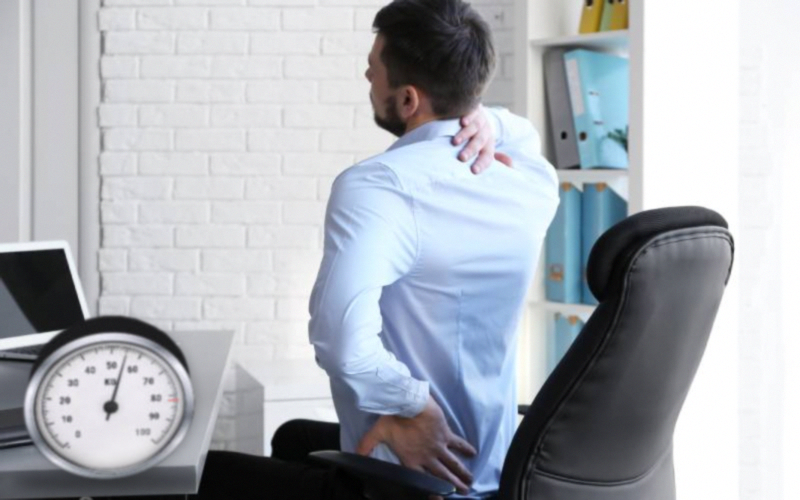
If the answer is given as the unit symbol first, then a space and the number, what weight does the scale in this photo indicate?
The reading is kg 55
